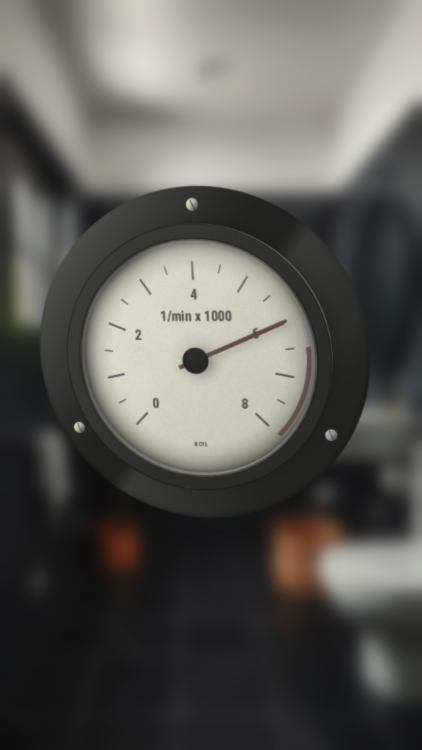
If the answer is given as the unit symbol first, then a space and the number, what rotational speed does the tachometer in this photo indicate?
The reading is rpm 6000
